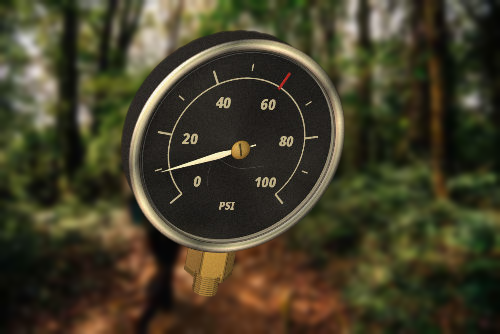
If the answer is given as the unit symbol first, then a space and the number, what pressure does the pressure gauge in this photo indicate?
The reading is psi 10
